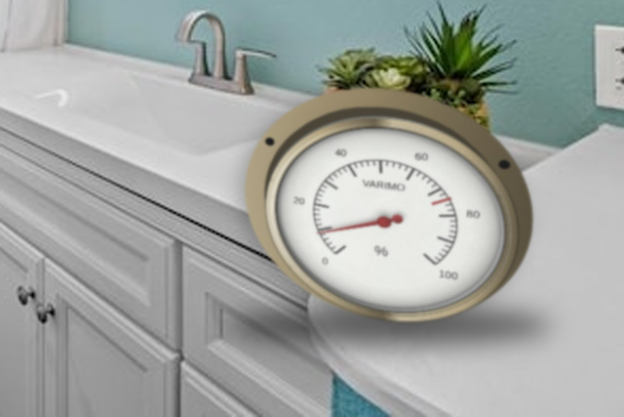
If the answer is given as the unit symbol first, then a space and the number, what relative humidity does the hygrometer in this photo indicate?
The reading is % 10
